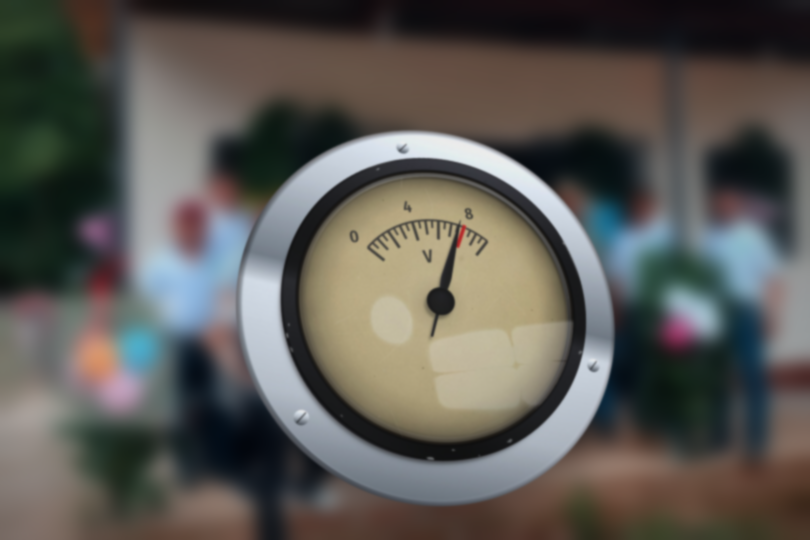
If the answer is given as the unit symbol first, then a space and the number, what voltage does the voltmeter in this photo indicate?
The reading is V 7.5
